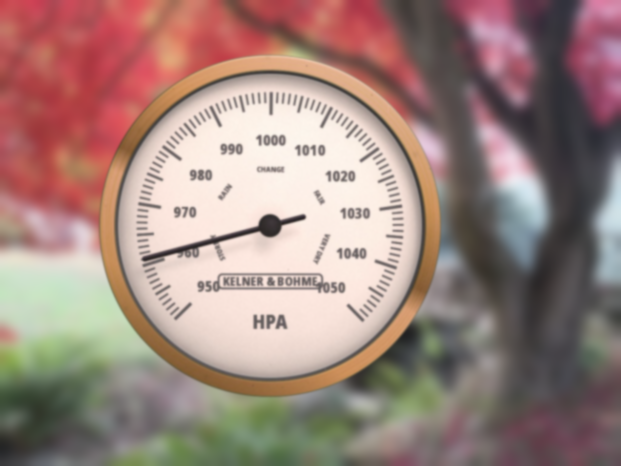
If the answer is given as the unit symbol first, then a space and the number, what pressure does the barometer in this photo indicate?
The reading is hPa 961
